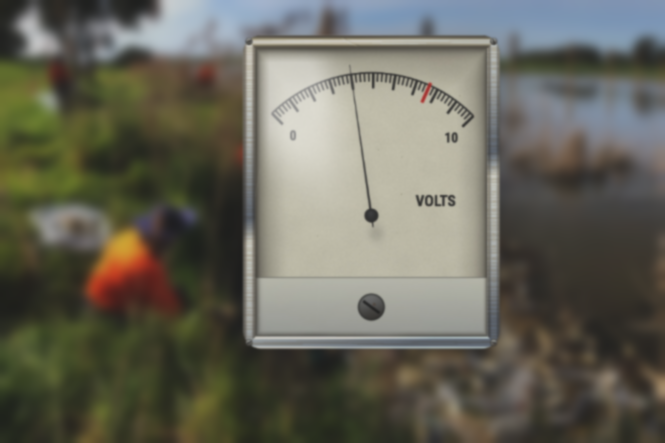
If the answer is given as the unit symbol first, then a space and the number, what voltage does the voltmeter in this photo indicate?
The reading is V 4
